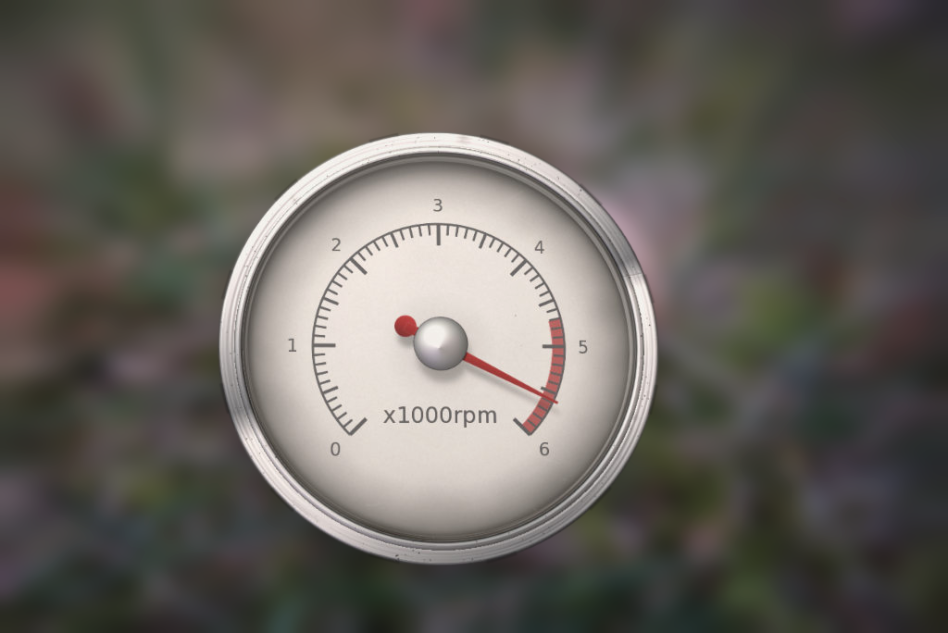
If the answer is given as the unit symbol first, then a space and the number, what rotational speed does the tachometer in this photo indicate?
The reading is rpm 5600
